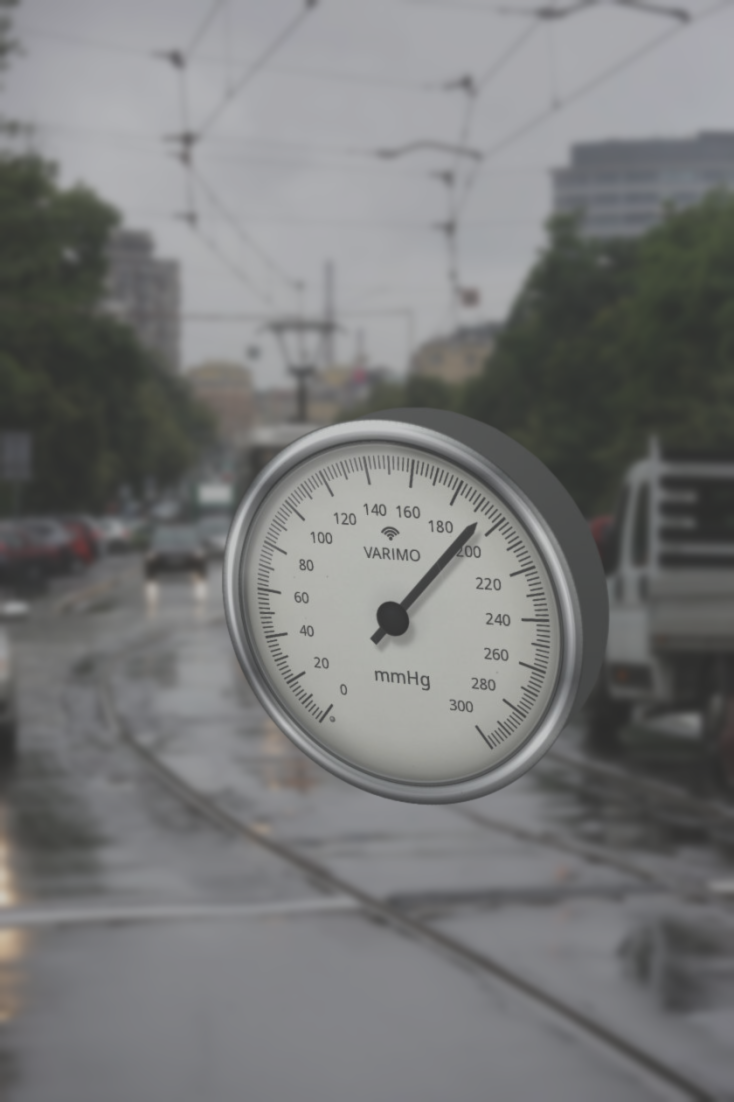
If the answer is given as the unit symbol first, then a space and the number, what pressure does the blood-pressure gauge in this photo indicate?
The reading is mmHg 194
